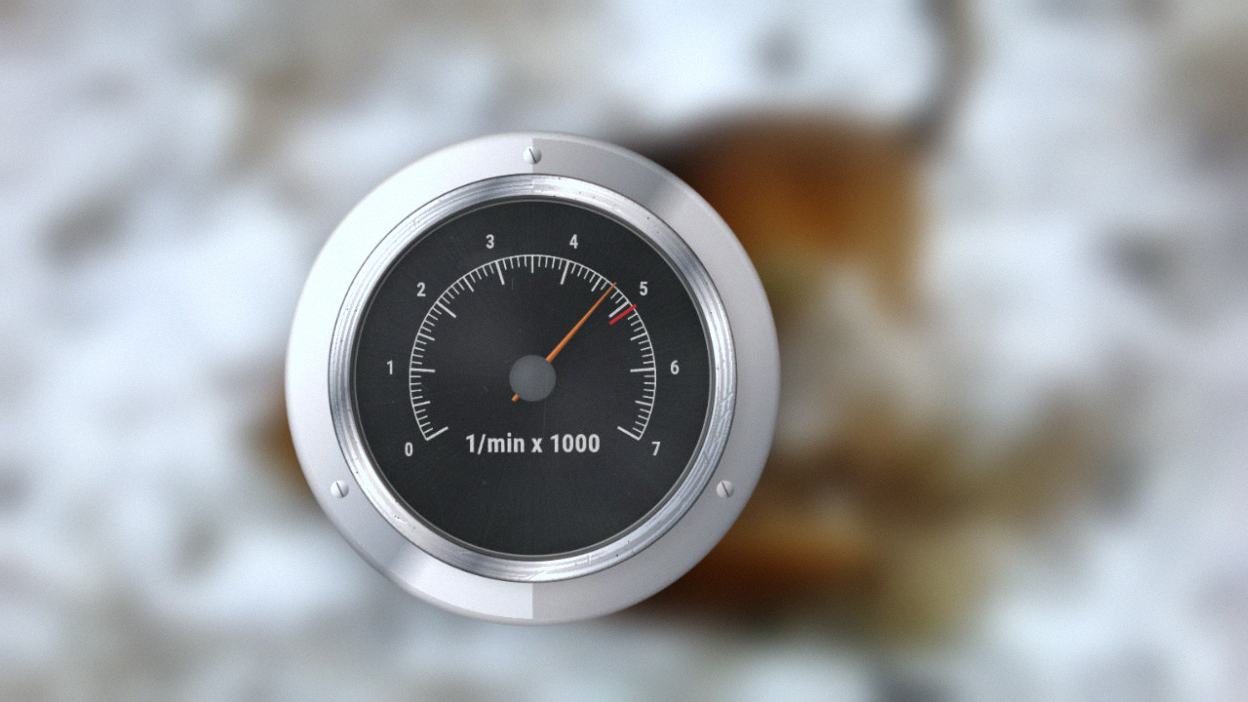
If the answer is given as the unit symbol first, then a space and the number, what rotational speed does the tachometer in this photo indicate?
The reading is rpm 4700
